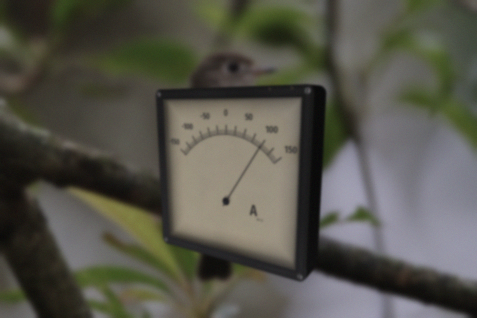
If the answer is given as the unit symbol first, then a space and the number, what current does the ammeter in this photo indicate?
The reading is A 100
